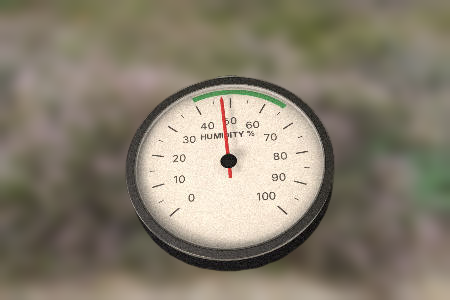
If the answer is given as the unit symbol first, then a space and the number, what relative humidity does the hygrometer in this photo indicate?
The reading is % 47.5
